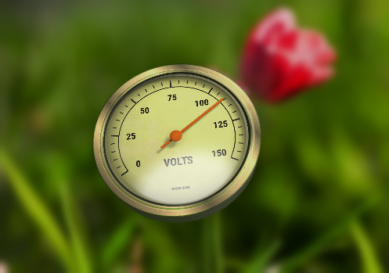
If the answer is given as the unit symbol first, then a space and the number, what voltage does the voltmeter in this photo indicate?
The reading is V 110
